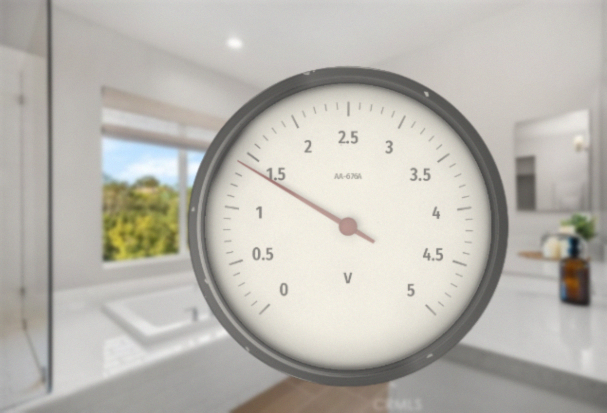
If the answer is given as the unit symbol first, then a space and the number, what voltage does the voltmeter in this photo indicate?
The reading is V 1.4
